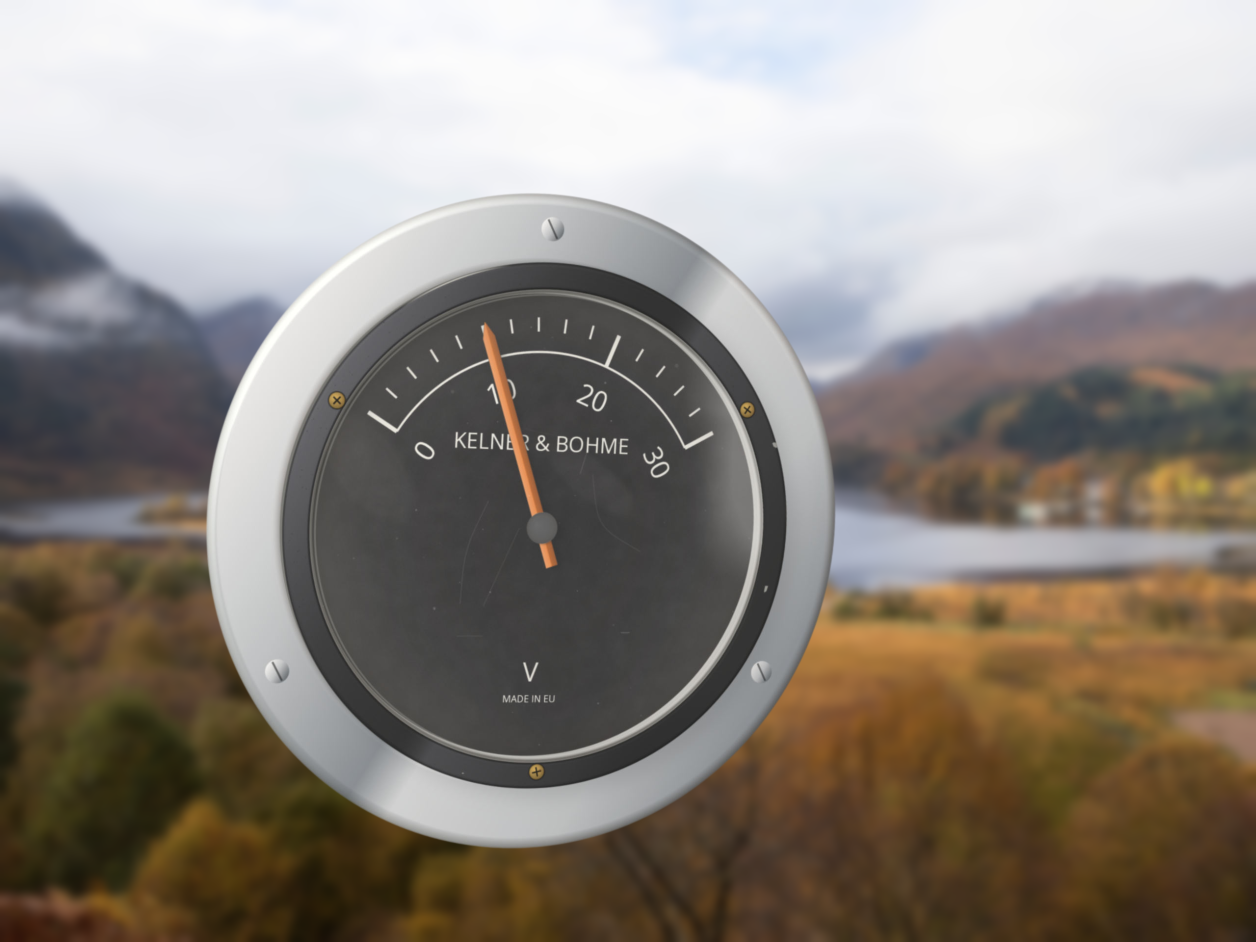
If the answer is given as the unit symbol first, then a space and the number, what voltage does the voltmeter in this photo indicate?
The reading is V 10
